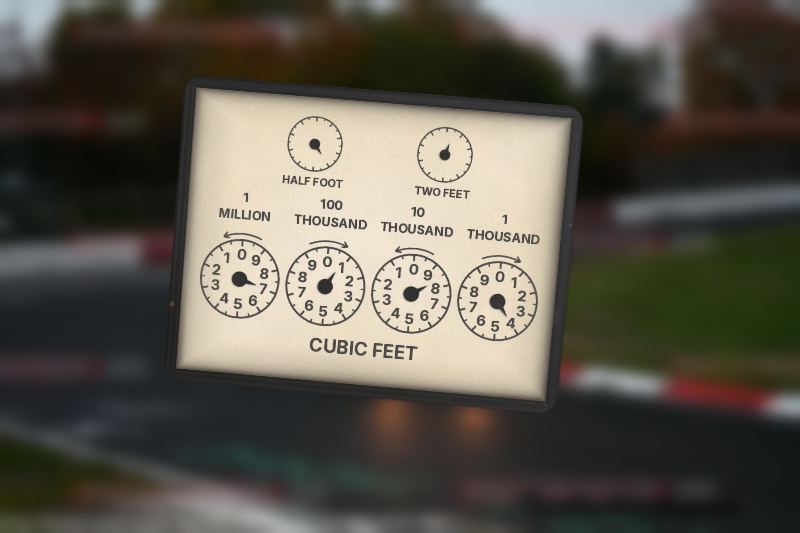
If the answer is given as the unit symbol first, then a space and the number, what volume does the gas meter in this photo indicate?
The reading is ft³ 708400
